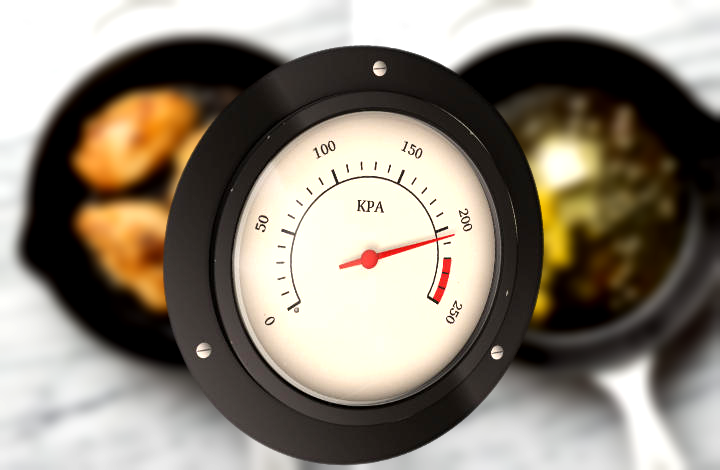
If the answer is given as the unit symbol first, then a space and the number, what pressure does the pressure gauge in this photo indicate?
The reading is kPa 205
